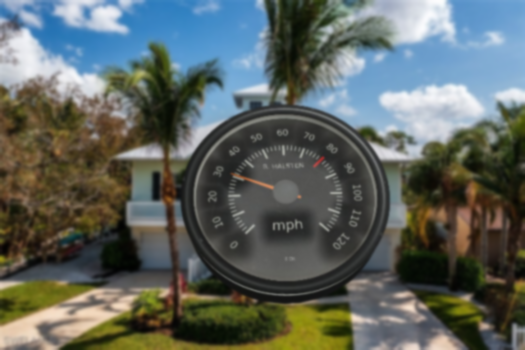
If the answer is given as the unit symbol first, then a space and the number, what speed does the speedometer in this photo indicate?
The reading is mph 30
